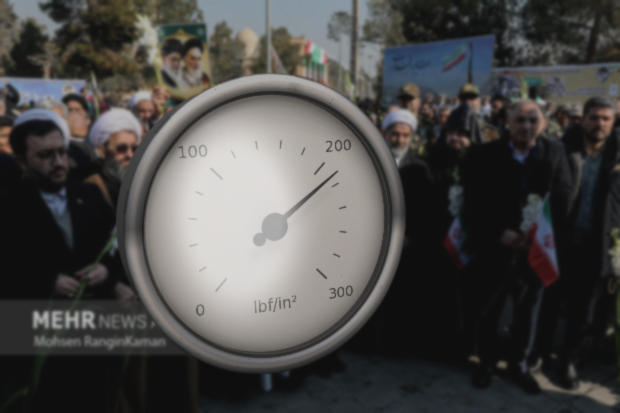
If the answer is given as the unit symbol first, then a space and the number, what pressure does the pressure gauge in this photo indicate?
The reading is psi 210
